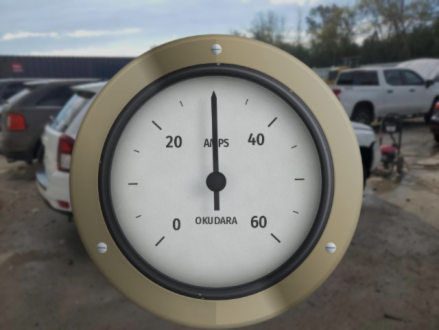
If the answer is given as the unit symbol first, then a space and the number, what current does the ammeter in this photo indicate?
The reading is A 30
